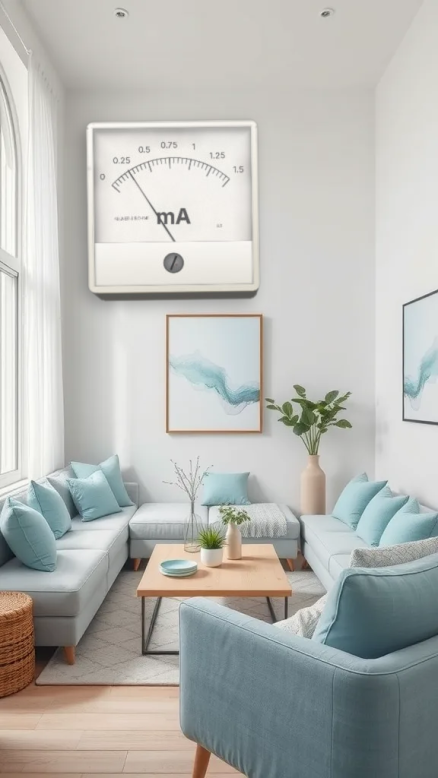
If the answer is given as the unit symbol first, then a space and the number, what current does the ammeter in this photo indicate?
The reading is mA 0.25
